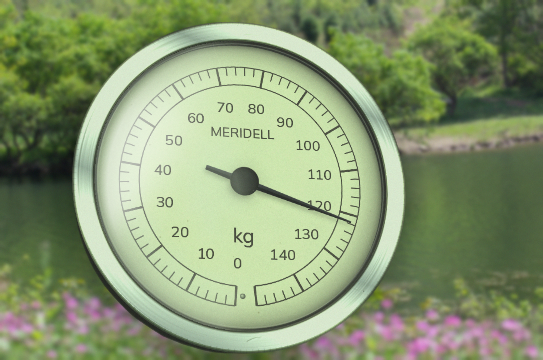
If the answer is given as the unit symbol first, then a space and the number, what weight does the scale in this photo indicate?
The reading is kg 122
